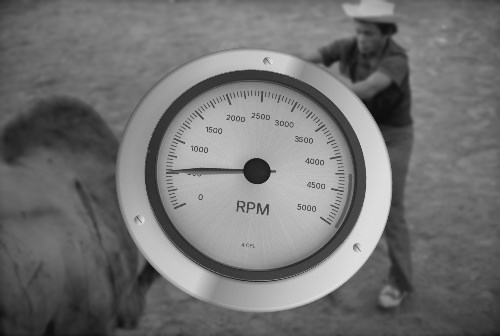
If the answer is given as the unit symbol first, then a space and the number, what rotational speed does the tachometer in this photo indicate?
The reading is rpm 500
